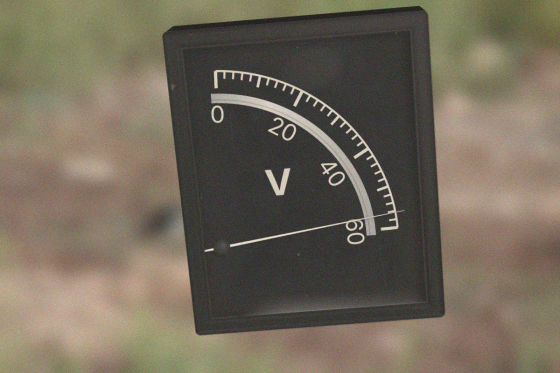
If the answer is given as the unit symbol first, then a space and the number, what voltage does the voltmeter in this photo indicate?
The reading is V 56
